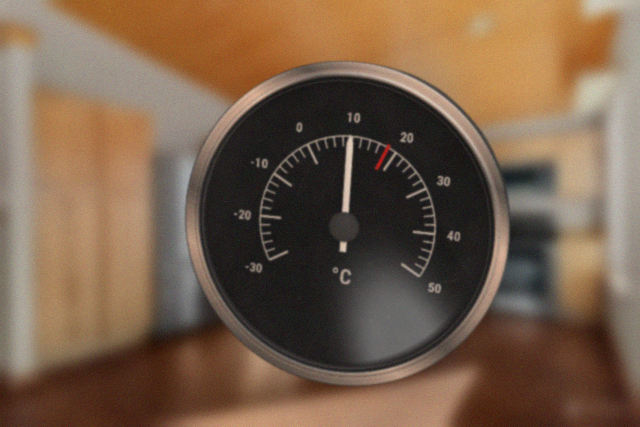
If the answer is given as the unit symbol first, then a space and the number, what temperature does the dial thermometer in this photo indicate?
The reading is °C 10
